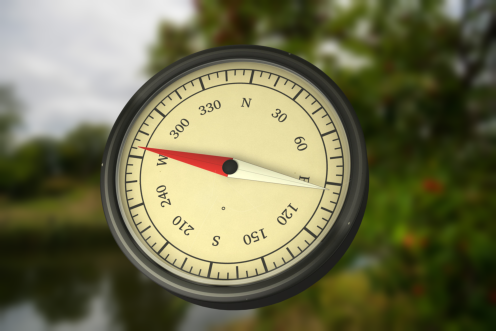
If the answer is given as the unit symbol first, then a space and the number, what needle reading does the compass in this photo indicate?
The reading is ° 275
